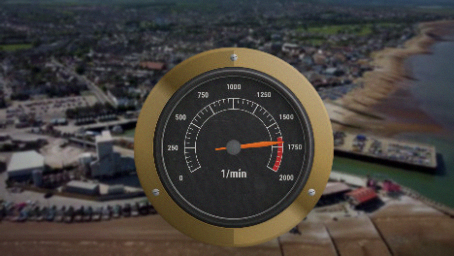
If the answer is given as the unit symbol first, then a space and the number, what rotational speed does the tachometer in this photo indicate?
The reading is rpm 1700
